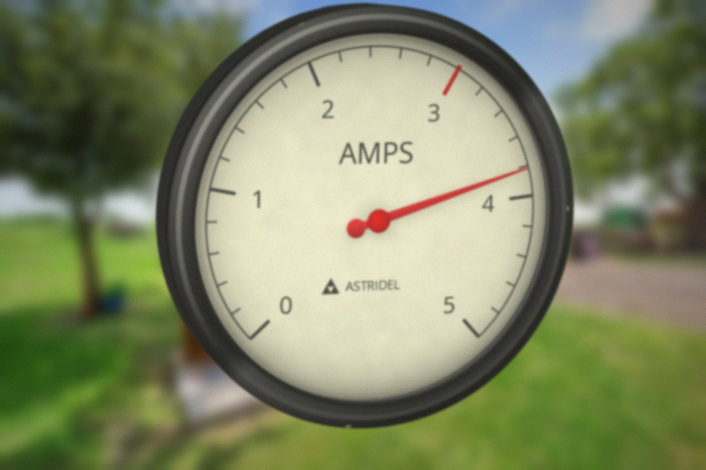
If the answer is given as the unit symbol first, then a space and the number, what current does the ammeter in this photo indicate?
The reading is A 3.8
